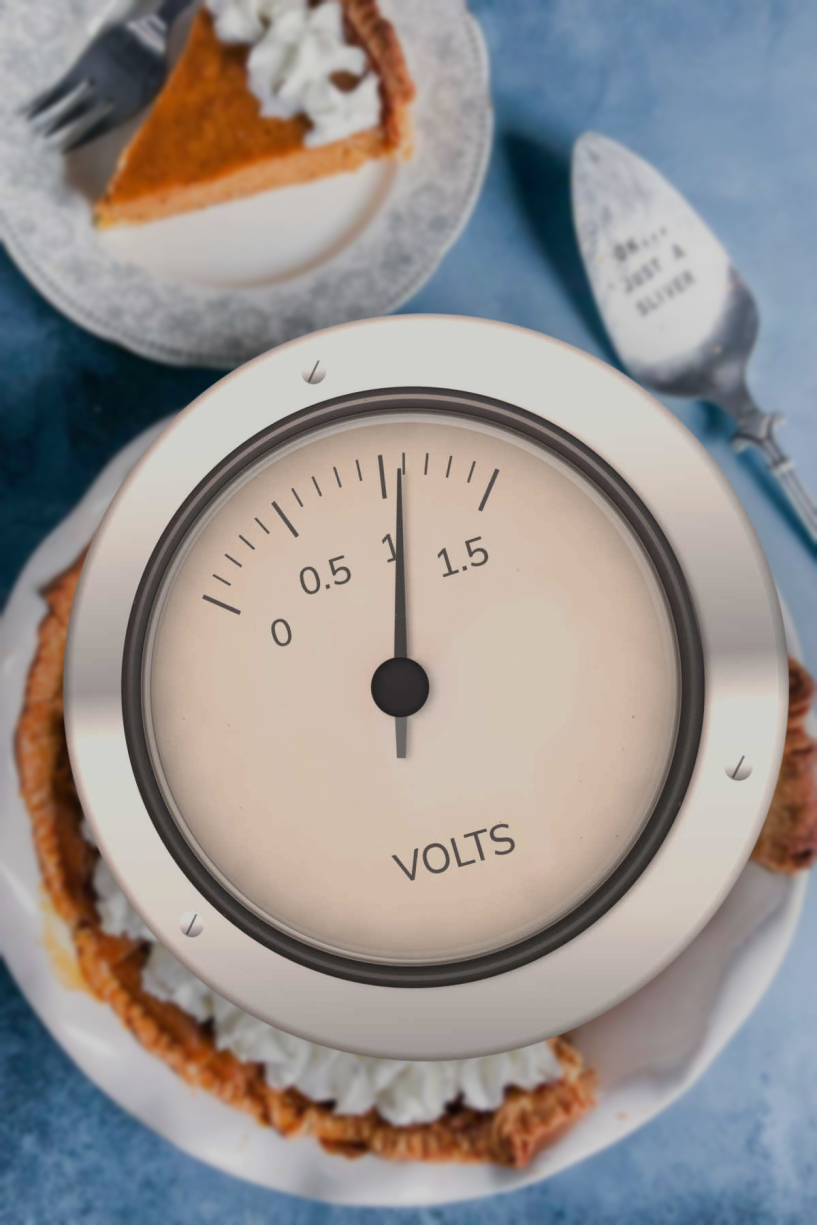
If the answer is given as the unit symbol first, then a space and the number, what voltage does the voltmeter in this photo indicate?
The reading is V 1.1
